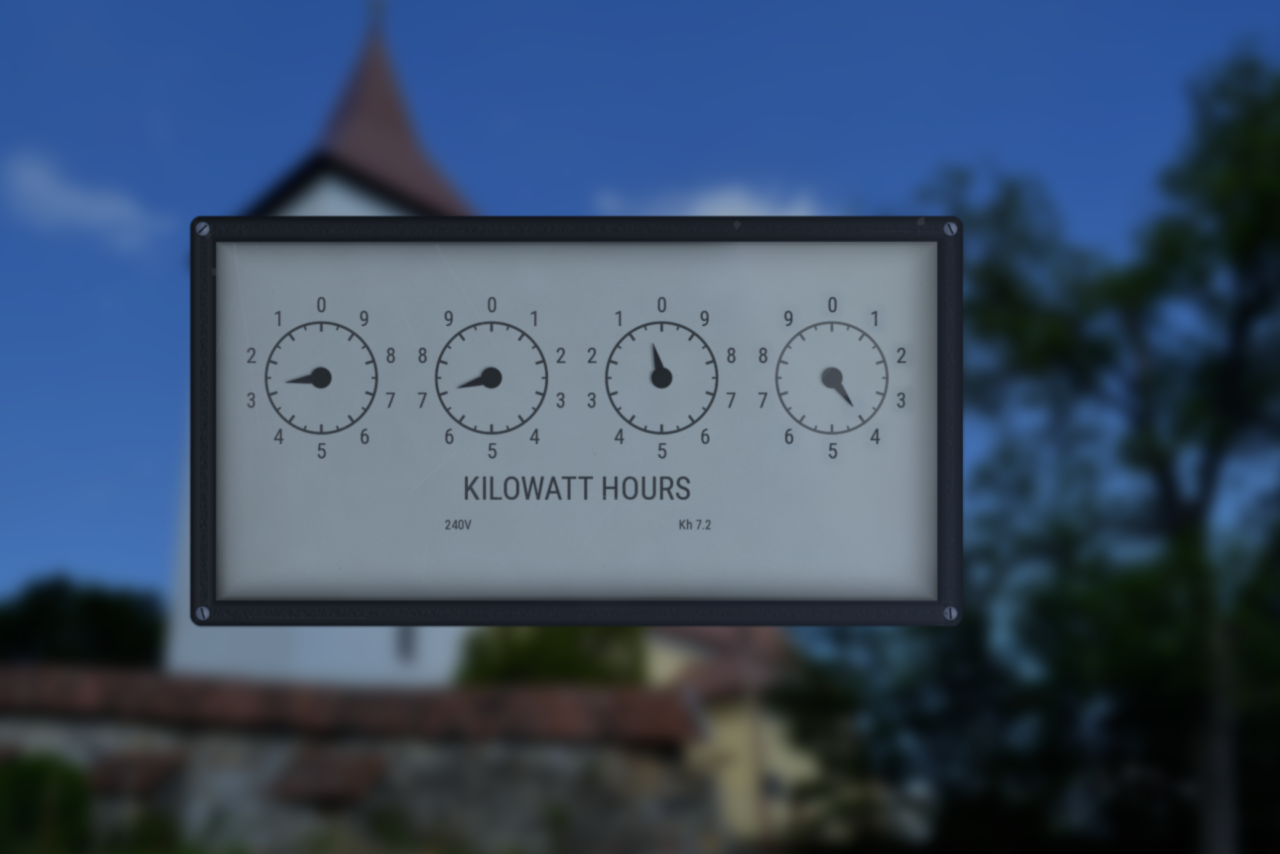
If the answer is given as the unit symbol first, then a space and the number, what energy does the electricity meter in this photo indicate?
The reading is kWh 2704
